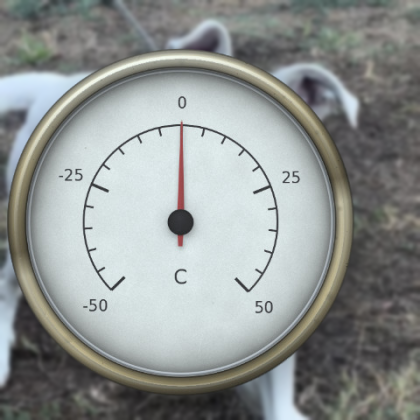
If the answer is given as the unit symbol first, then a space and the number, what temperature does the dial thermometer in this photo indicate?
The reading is °C 0
